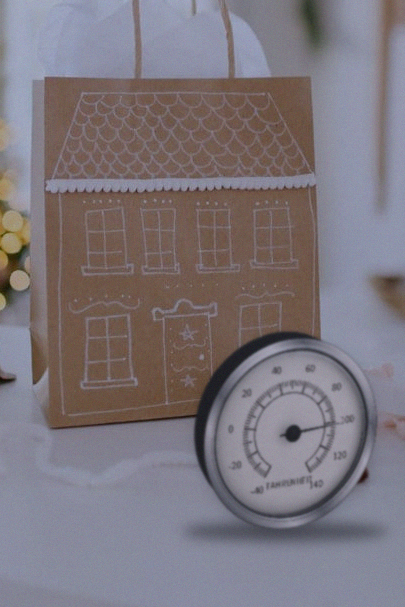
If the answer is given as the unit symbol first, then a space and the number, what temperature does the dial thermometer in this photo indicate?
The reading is °F 100
